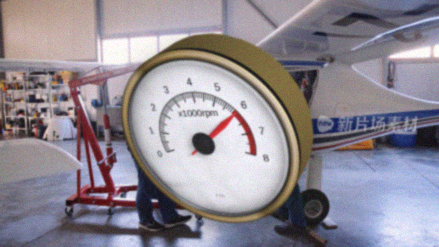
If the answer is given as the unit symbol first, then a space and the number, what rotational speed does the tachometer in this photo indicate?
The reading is rpm 6000
